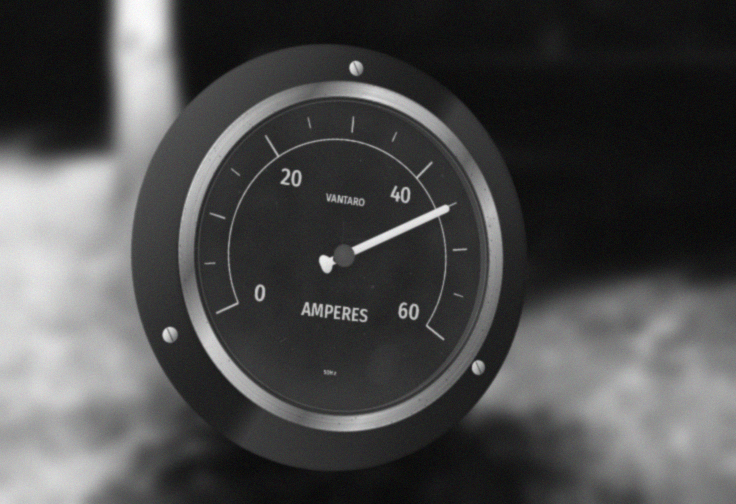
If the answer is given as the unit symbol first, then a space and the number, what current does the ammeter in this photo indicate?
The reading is A 45
